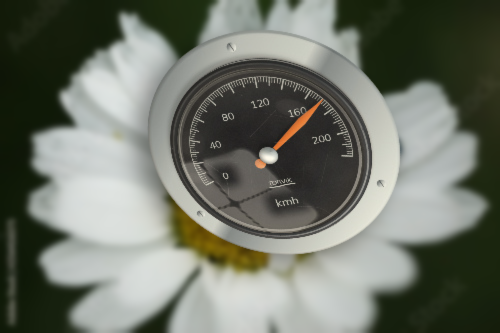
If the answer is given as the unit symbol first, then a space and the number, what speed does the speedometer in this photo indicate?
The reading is km/h 170
